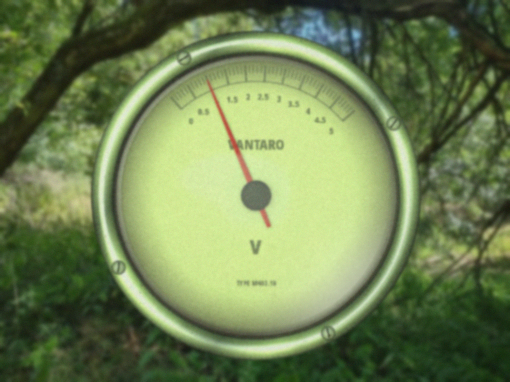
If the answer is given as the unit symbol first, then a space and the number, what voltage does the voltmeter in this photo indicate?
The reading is V 1
